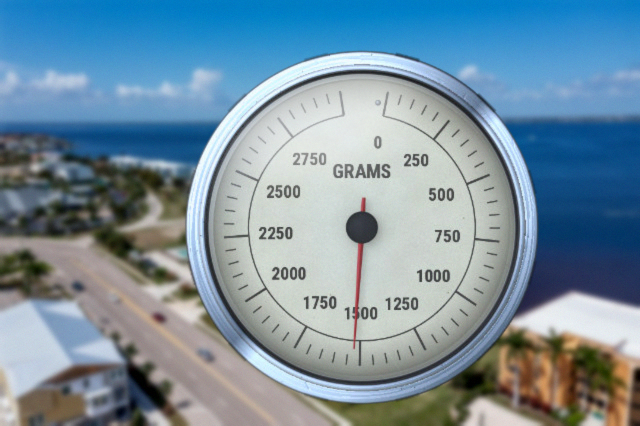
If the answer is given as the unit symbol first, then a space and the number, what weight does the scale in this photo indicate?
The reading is g 1525
